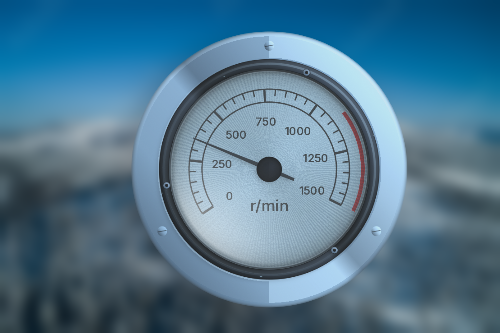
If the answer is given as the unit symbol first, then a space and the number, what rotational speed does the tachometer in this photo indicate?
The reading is rpm 350
